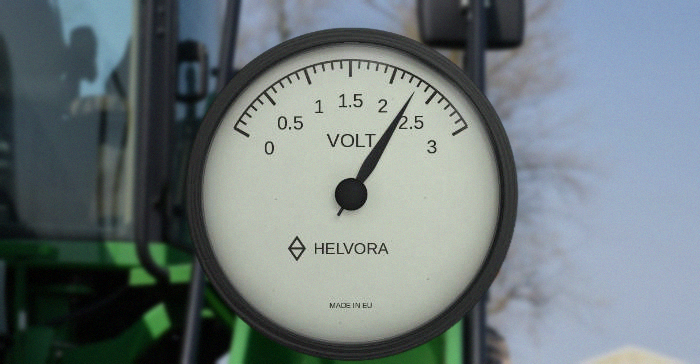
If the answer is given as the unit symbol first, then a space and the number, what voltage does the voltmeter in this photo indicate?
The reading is V 2.3
